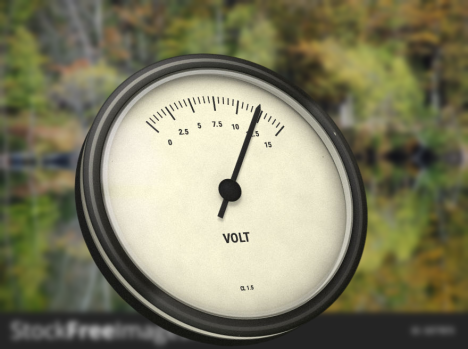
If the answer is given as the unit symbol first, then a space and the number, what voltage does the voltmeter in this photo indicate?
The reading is V 12
